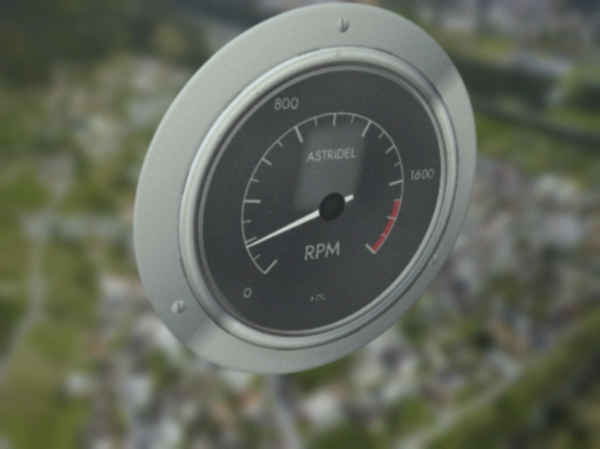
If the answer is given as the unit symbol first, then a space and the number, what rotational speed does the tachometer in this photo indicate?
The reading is rpm 200
